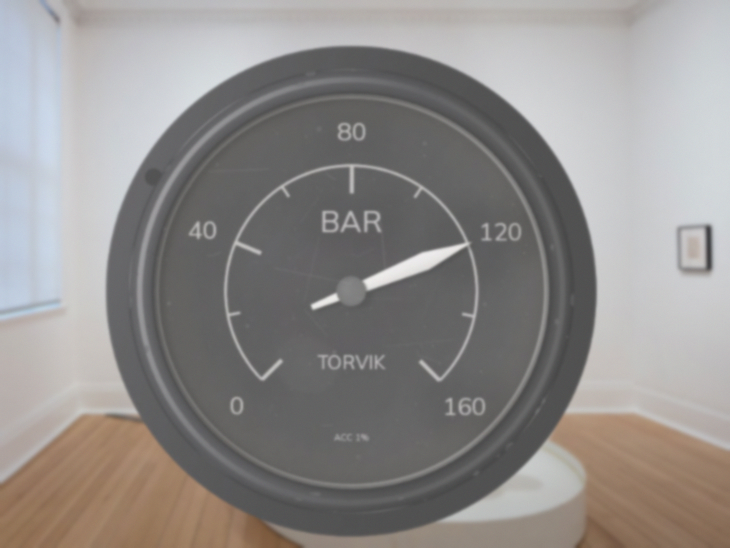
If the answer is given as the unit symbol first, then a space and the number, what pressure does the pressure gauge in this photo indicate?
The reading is bar 120
